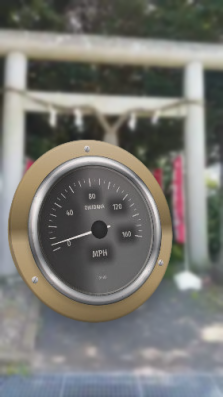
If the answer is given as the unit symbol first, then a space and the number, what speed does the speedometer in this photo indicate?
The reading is mph 5
